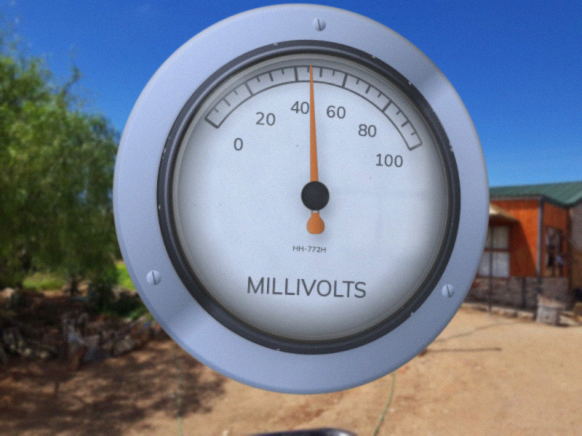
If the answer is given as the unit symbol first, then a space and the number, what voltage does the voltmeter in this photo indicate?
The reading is mV 45
